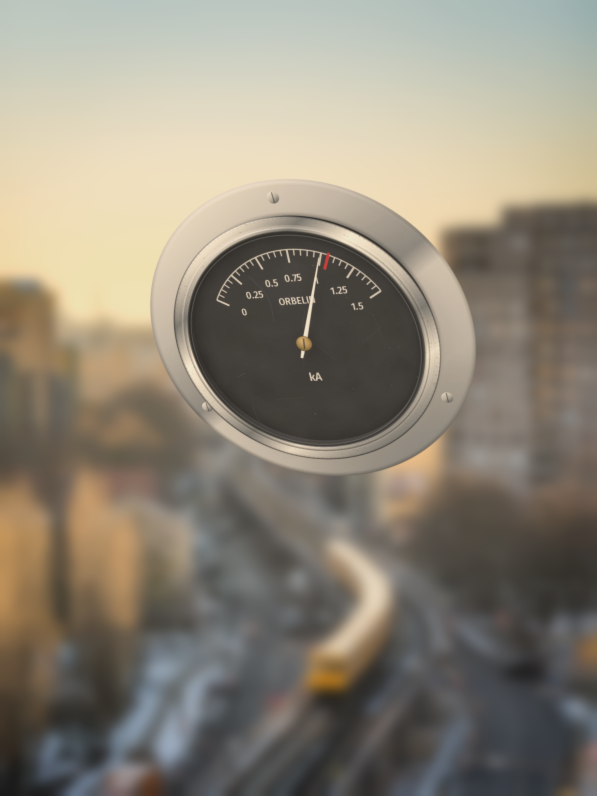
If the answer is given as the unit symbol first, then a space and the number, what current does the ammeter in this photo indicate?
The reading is kA 1
